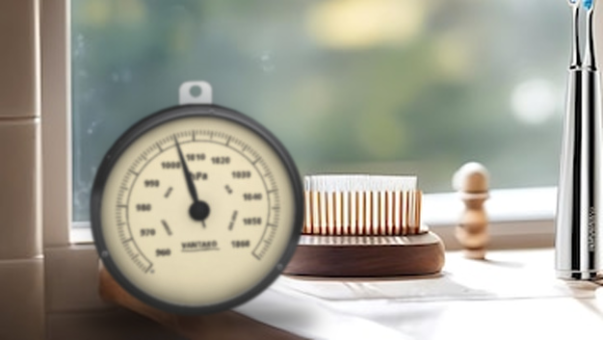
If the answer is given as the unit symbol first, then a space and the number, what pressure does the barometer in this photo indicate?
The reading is hPa 1005
